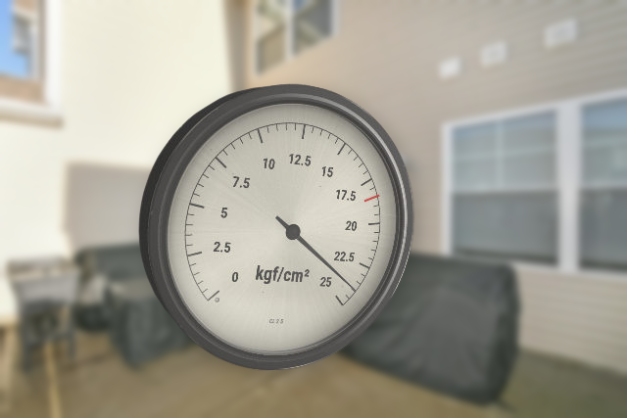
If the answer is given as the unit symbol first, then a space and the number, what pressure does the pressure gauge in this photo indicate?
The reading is kg/cm² 24
